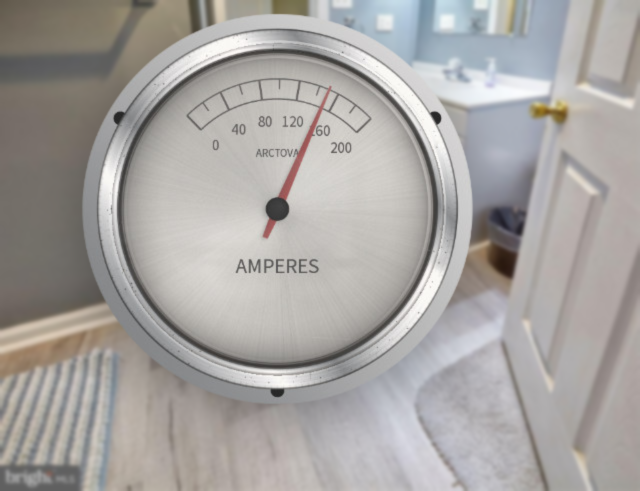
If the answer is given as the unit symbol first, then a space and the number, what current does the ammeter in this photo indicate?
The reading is A 150
